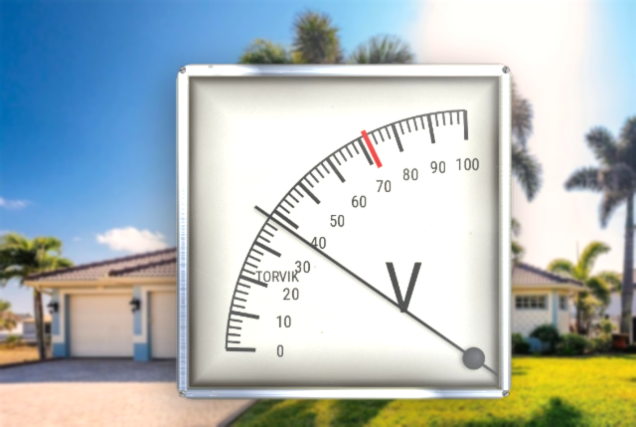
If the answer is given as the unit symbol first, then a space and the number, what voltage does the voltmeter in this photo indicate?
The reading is V 38
